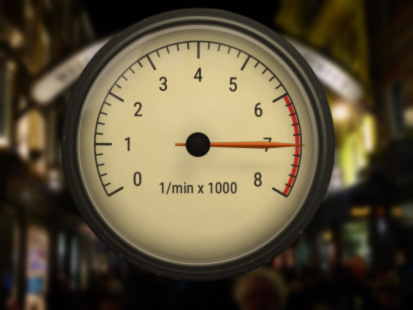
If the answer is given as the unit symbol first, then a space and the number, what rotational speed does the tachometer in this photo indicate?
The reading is rpm 7000
